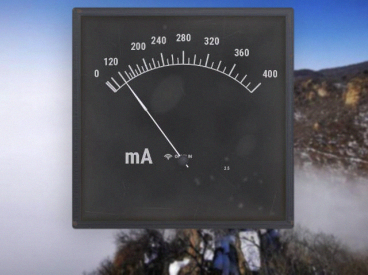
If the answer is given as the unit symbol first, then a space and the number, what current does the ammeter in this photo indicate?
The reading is mA 120
